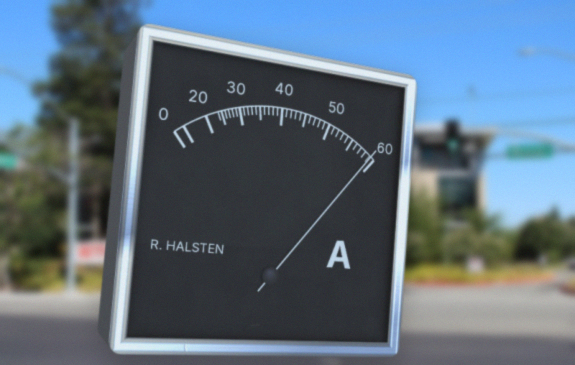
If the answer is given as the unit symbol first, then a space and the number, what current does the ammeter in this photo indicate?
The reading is A 59
